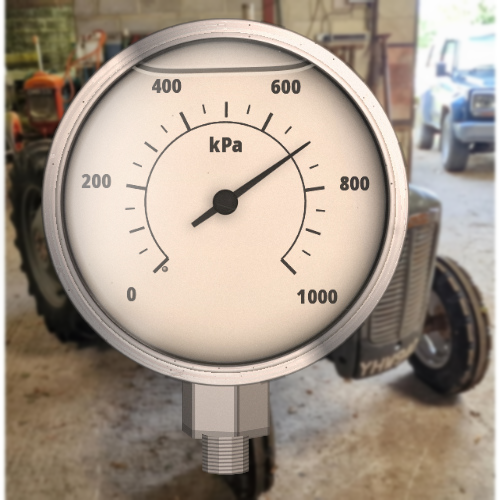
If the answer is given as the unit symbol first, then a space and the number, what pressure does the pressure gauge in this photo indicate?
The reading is kPa 700
